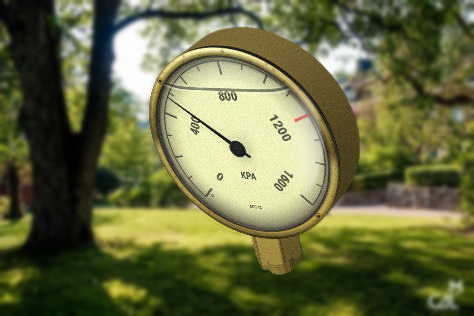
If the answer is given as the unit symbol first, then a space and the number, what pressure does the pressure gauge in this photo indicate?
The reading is kPa 500
